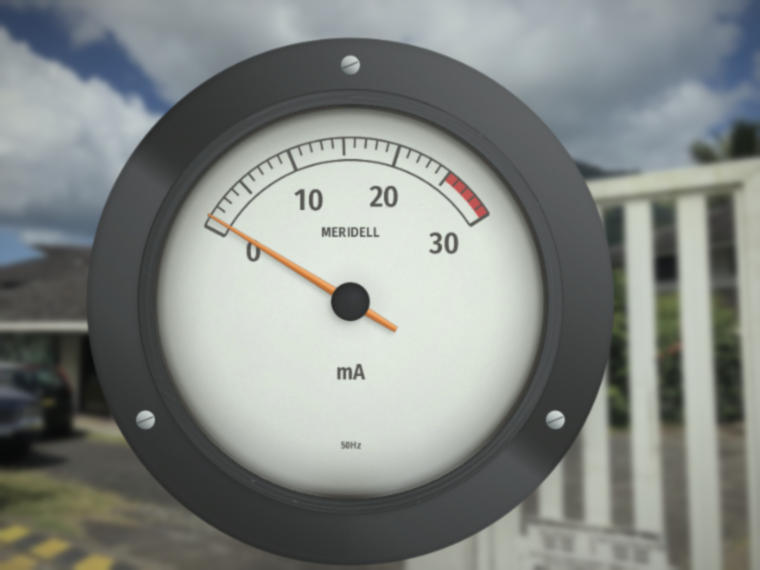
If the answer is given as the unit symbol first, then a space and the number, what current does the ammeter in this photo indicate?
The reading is mA 1
